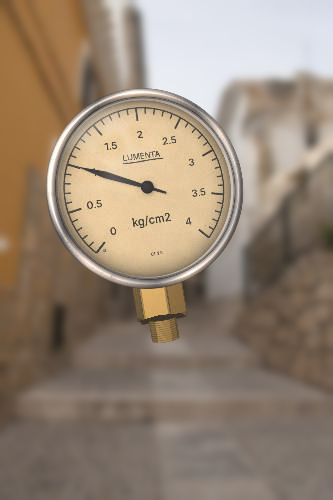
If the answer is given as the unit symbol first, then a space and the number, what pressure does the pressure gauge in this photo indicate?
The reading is kg/cm² 1
